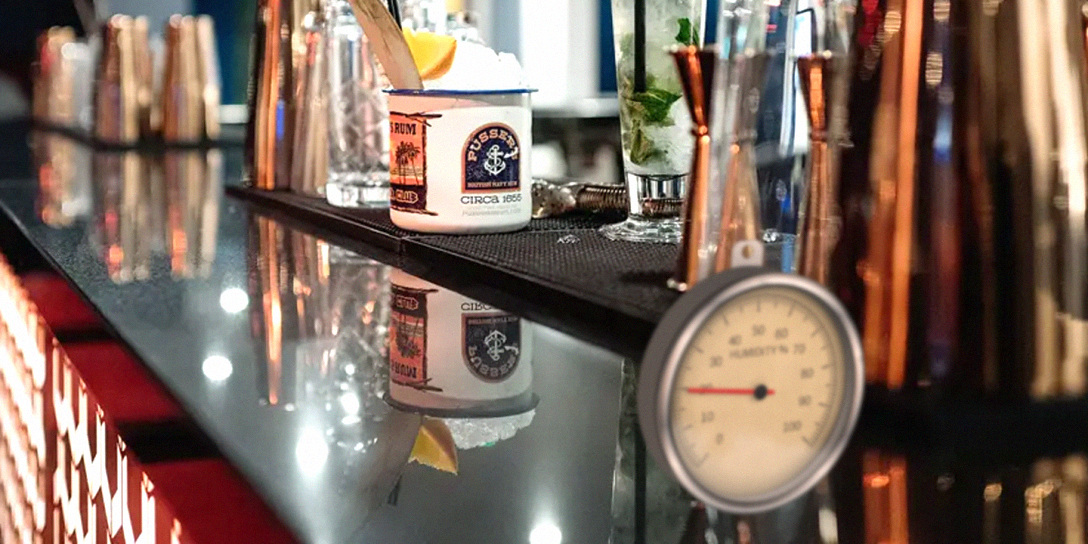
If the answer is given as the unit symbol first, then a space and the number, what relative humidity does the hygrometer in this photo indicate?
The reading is % 20
